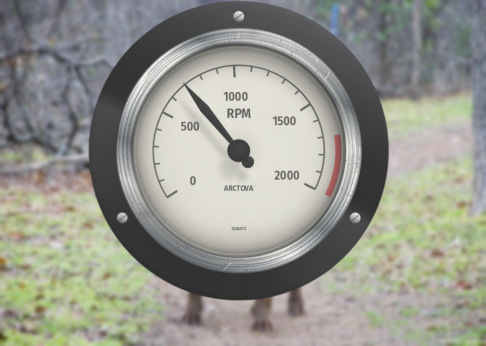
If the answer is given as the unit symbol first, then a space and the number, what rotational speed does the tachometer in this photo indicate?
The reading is rpm 700
